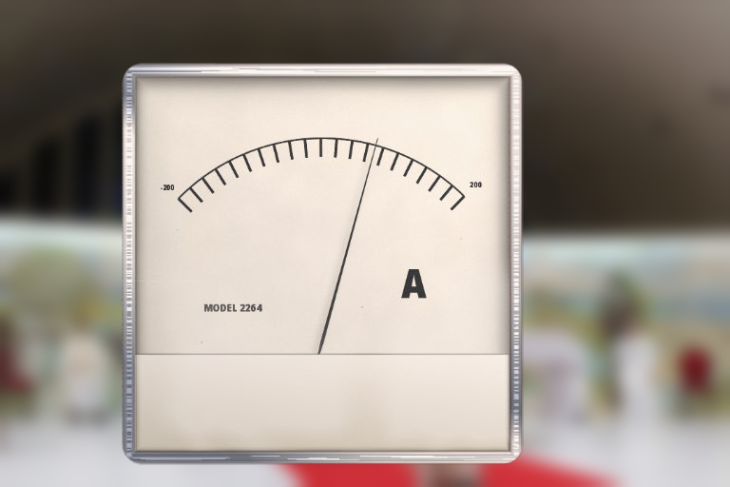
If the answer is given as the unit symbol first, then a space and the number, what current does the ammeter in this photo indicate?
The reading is A 70
